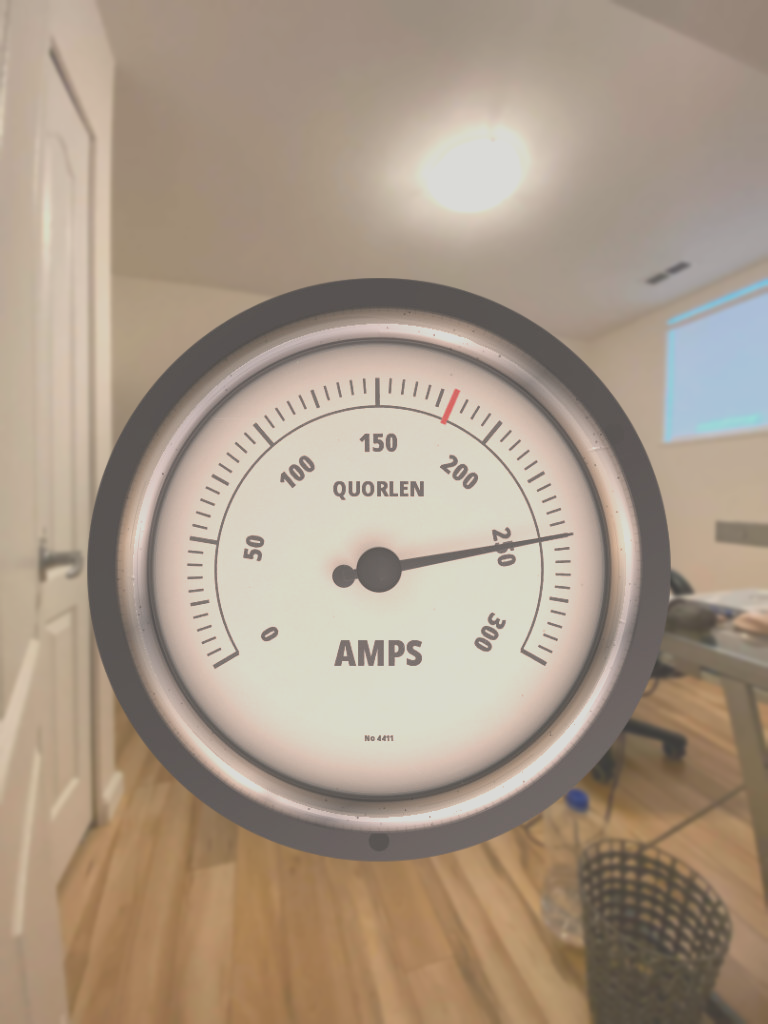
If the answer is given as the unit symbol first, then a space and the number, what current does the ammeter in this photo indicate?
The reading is A 250
